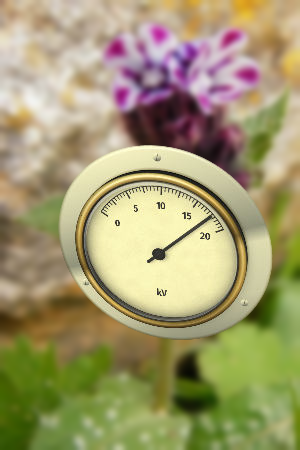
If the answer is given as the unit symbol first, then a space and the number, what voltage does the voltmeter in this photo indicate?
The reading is kV 17.5
